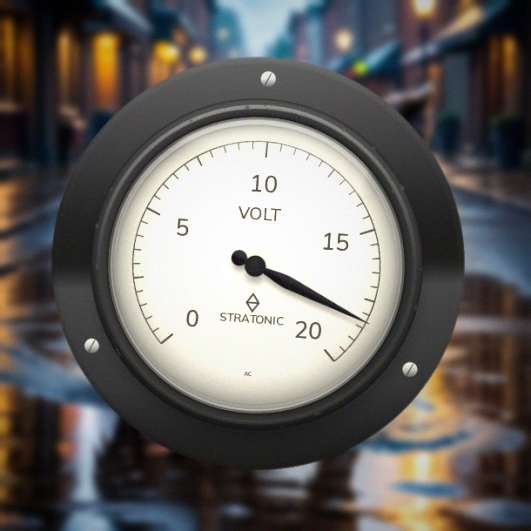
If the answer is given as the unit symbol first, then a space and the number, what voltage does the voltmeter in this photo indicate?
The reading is V 18.25
